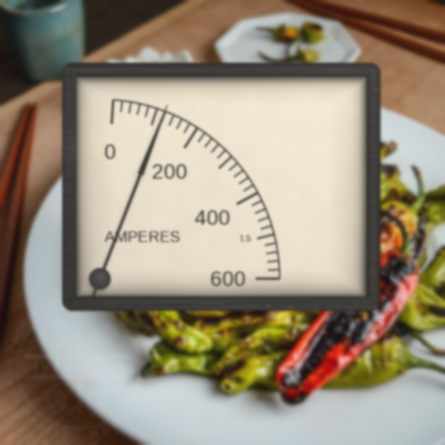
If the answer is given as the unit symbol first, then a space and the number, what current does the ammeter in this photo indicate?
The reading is A 120
